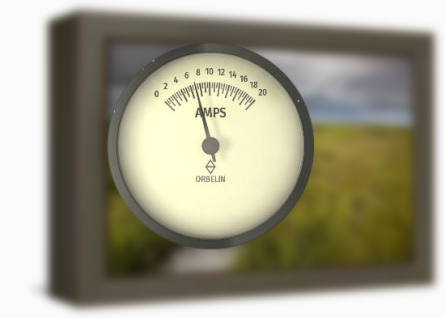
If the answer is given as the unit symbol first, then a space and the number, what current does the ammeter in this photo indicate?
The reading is A 7
